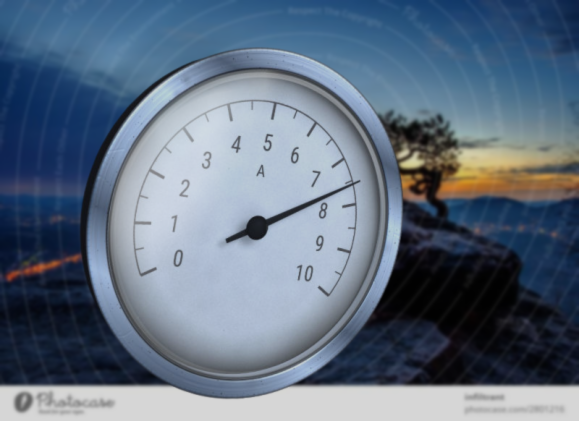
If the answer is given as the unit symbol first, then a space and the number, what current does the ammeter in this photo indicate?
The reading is A 7.5
